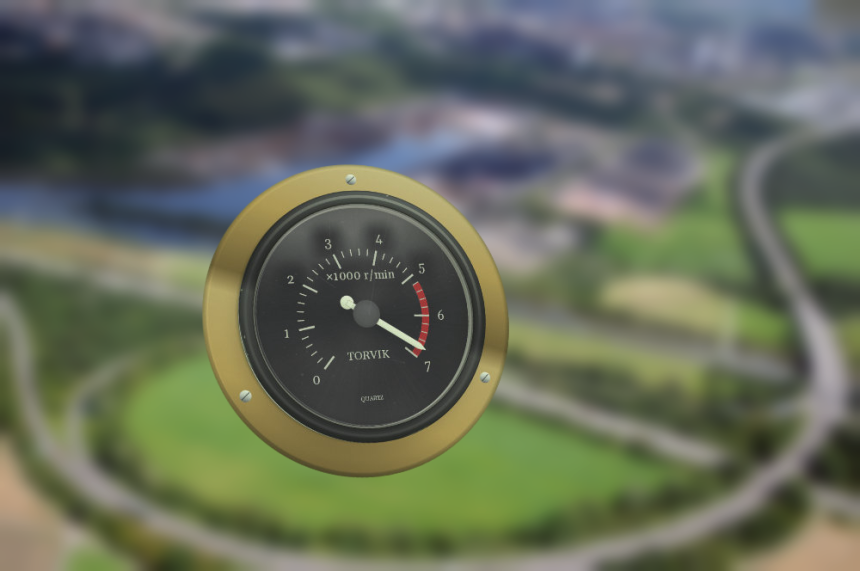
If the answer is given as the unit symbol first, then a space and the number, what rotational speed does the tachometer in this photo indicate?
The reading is rpm 6800
